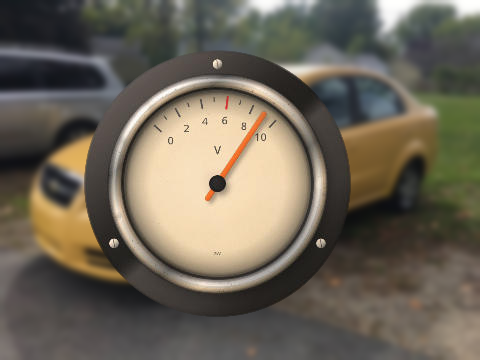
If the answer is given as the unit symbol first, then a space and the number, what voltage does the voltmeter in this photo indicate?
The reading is V 9
